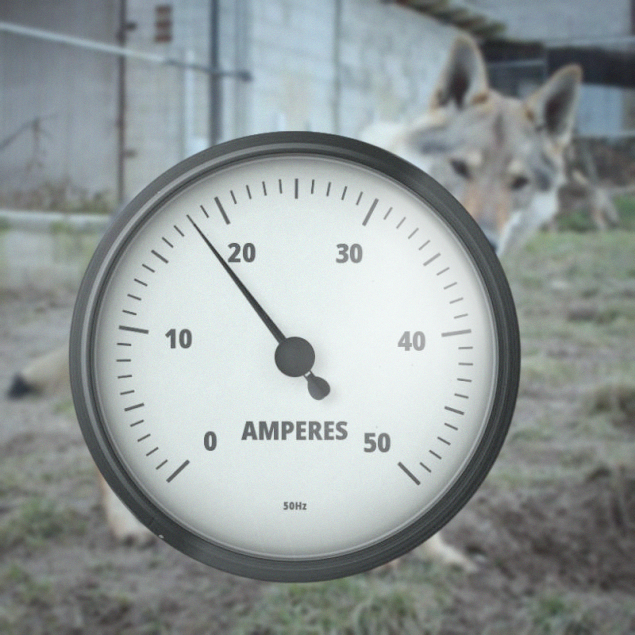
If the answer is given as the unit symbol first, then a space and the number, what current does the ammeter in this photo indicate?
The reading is A 18
